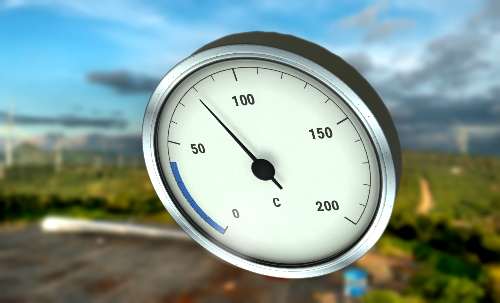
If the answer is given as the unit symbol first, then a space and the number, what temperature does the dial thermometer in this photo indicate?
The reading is °C 80
